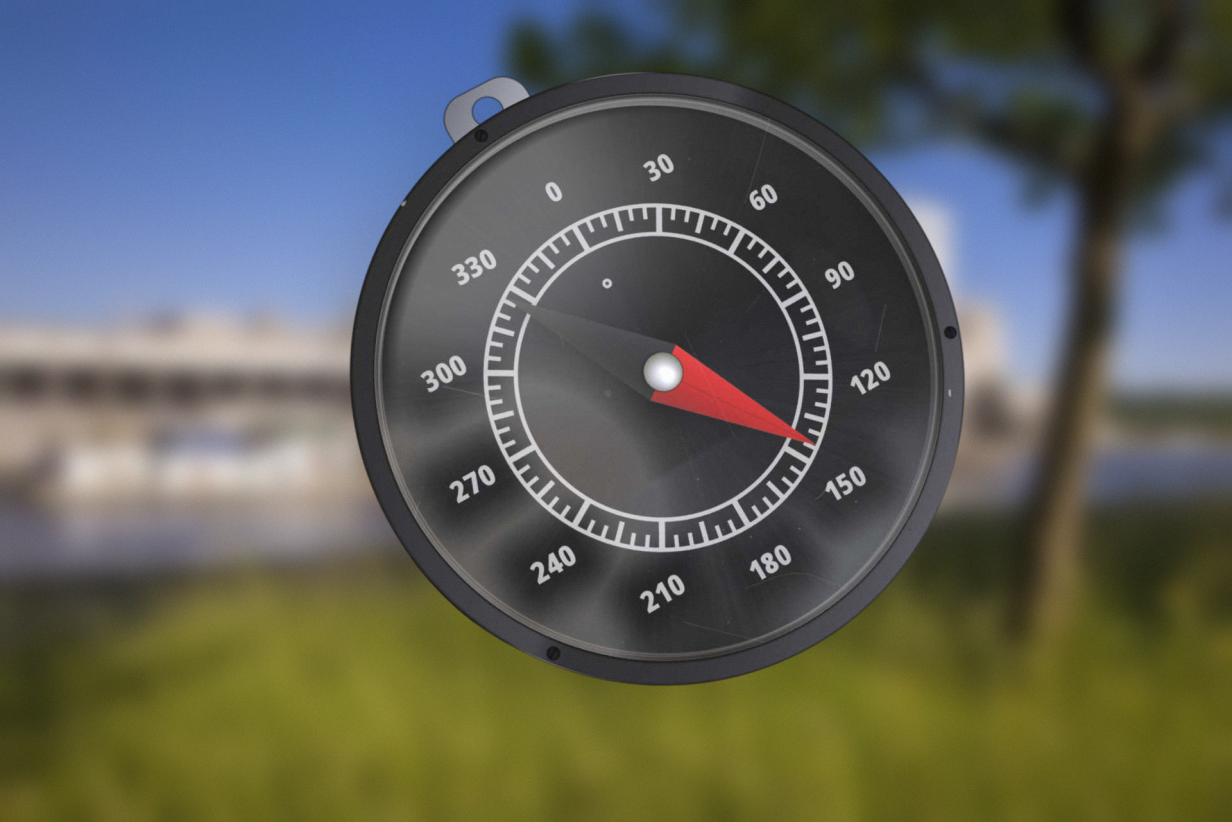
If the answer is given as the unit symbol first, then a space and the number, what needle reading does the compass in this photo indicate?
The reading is ° 145
